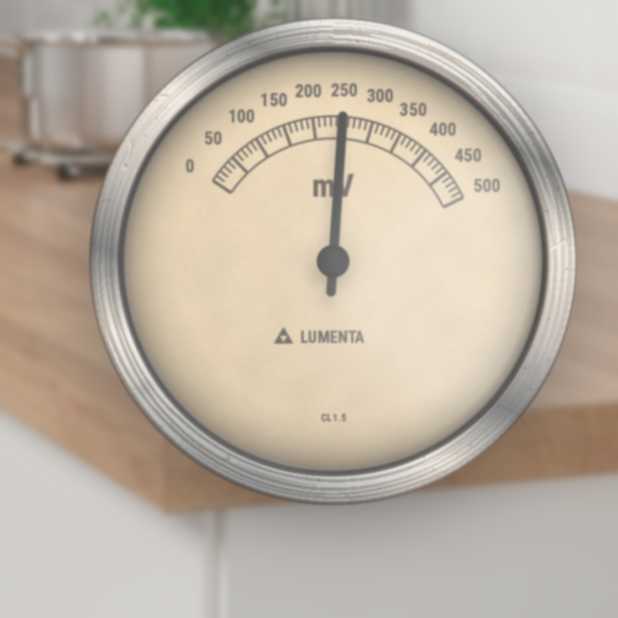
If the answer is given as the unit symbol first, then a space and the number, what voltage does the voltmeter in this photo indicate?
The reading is mV 250
